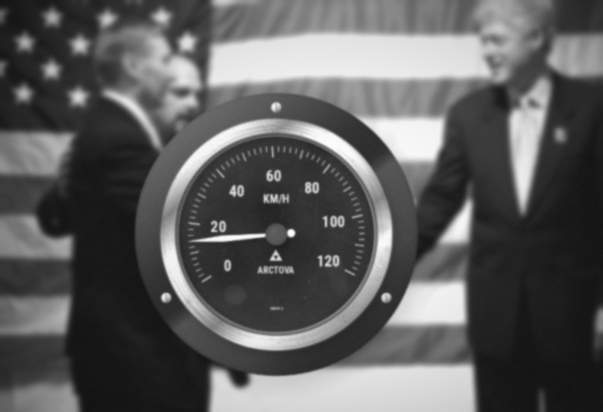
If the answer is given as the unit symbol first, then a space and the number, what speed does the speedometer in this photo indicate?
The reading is km/h 14
